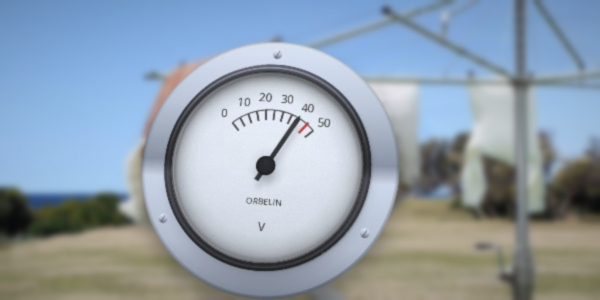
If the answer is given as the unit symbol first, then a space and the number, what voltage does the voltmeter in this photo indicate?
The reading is V 40
